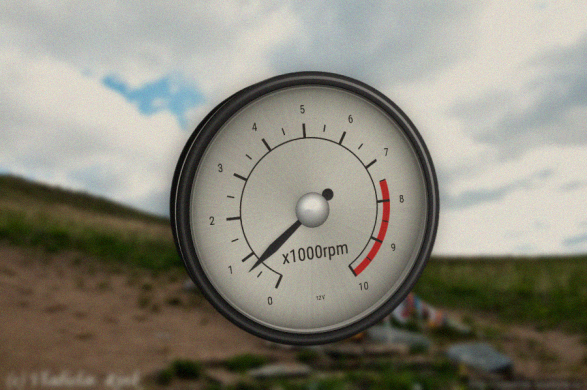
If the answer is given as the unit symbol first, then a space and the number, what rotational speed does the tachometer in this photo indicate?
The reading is rpm 750
